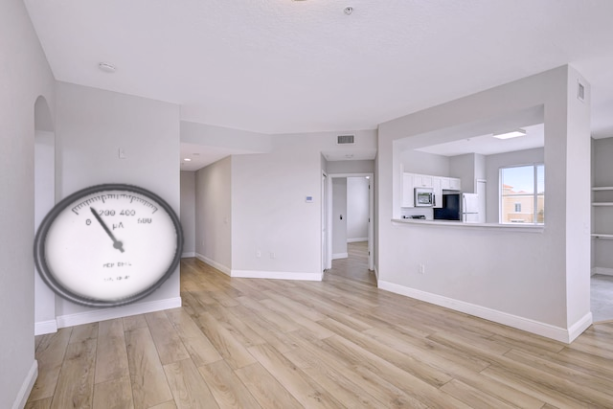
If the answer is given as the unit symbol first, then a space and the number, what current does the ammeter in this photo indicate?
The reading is µA 100
